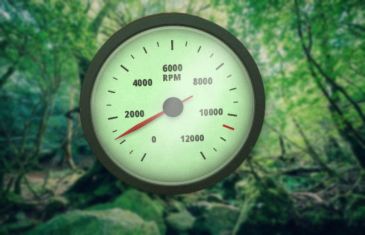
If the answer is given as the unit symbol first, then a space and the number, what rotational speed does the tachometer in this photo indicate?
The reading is rpm 1250
